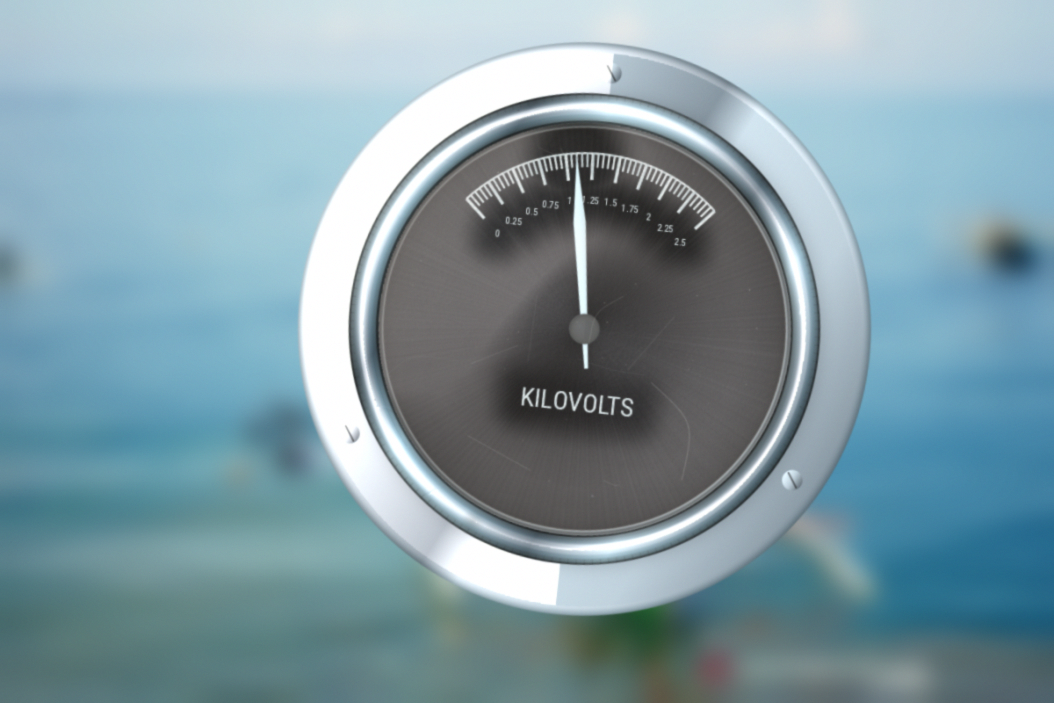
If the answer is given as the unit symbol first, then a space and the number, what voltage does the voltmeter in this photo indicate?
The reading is kV 1.1
